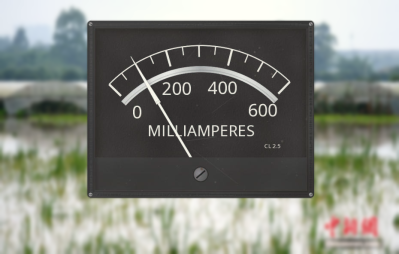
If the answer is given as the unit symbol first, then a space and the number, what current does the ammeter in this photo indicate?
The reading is mA 100
